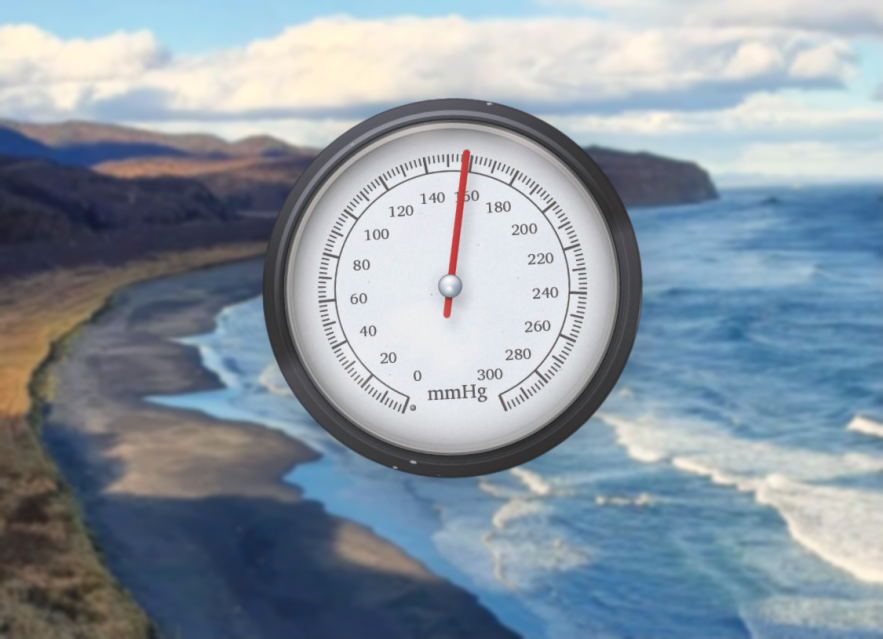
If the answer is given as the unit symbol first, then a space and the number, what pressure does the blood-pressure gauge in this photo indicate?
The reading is mmHg 158
